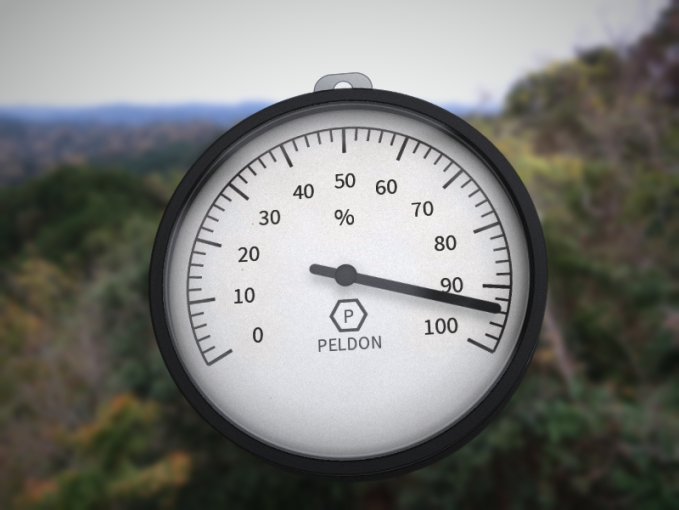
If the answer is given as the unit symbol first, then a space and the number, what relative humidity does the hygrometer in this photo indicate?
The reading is % 94
